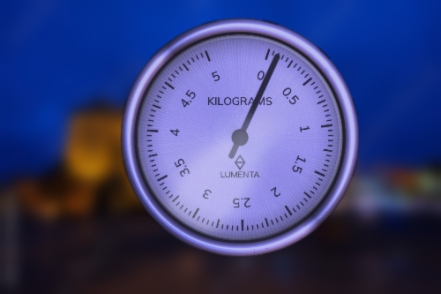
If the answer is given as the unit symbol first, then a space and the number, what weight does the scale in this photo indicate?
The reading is kg 0.1
